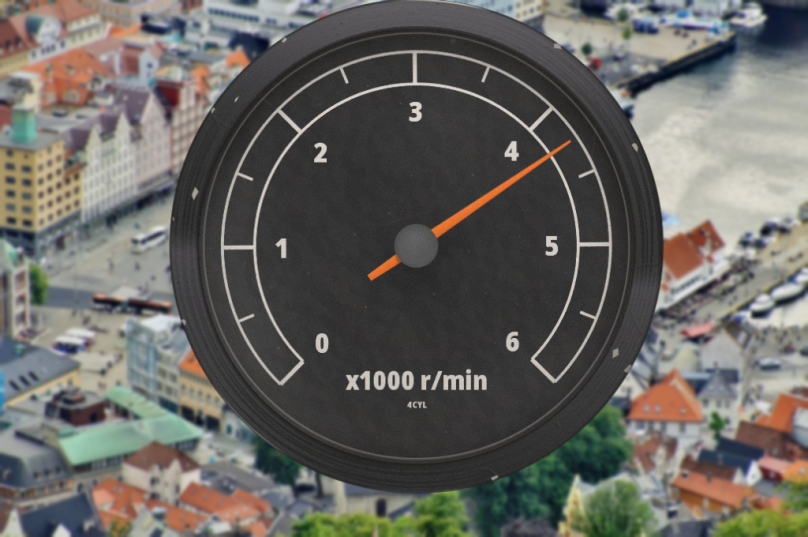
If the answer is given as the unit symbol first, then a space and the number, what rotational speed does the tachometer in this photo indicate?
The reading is rpm 4250
